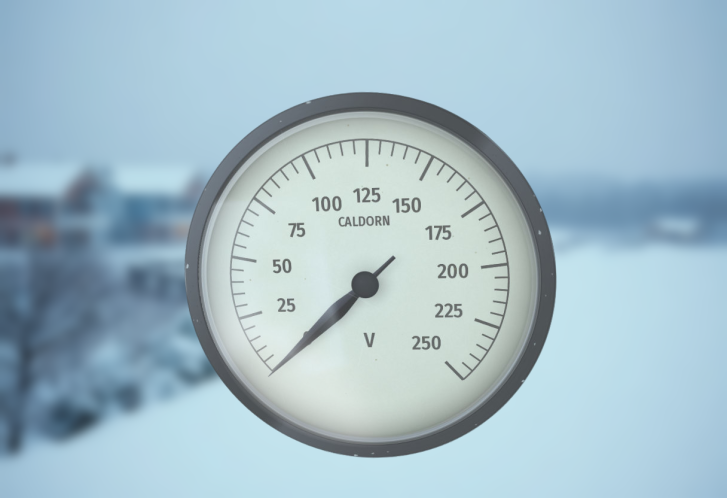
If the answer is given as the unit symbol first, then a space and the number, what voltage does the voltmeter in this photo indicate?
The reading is V 0
